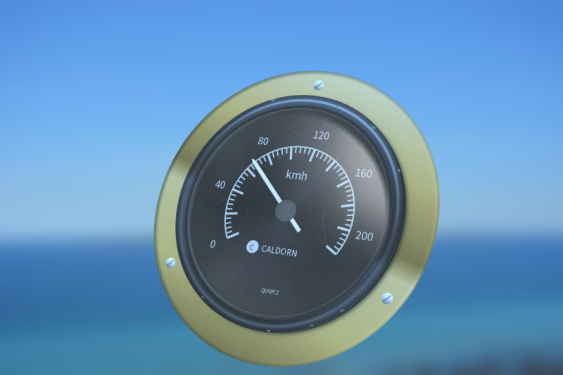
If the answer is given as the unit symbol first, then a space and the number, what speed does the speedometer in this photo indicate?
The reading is km/h 68
